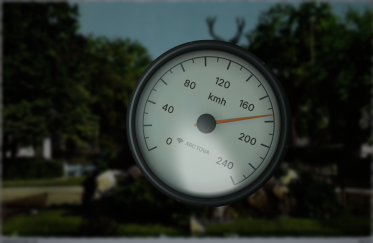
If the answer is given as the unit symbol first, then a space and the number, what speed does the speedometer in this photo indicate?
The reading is km/h 175
